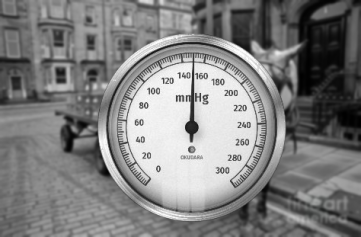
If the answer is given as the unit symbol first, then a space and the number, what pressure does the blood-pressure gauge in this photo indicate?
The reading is mmHg 150
